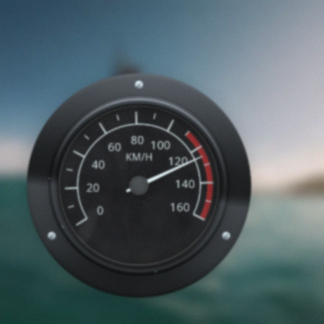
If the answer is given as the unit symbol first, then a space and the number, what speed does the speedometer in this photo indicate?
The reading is km/h 125
